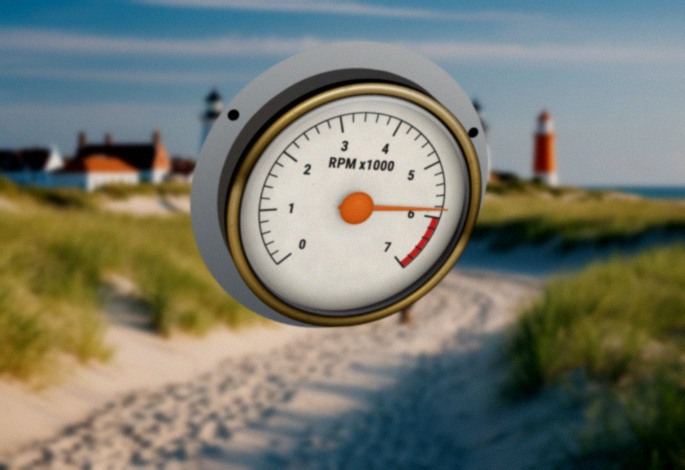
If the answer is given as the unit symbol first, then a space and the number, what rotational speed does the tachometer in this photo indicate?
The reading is rpm 5800
